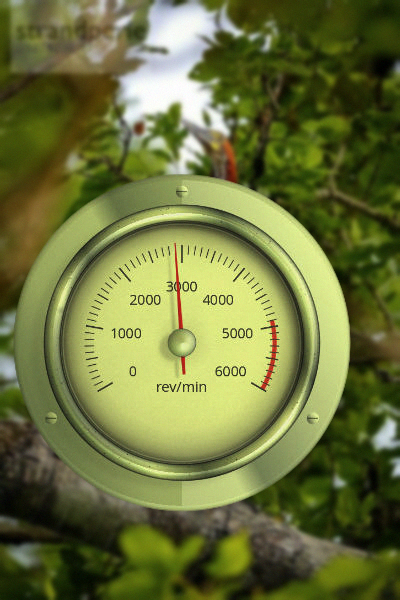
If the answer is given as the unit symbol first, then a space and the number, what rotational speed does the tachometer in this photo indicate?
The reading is rpm 2900
